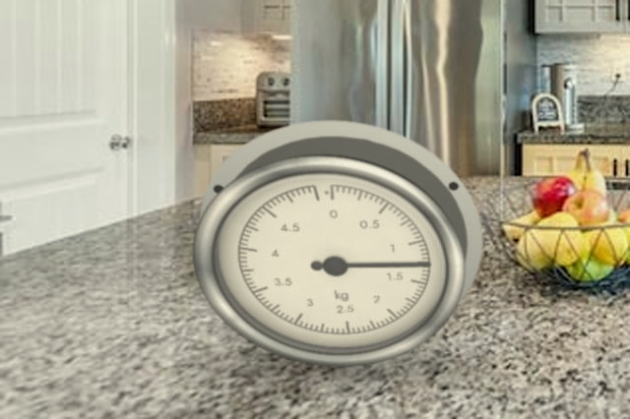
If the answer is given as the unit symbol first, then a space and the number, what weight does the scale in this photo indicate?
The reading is kg 1.25
